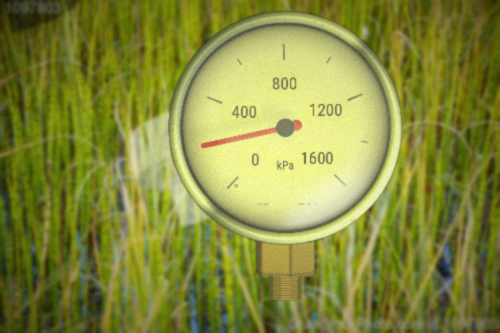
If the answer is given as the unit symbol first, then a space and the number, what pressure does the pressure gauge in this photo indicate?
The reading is kPa 200
